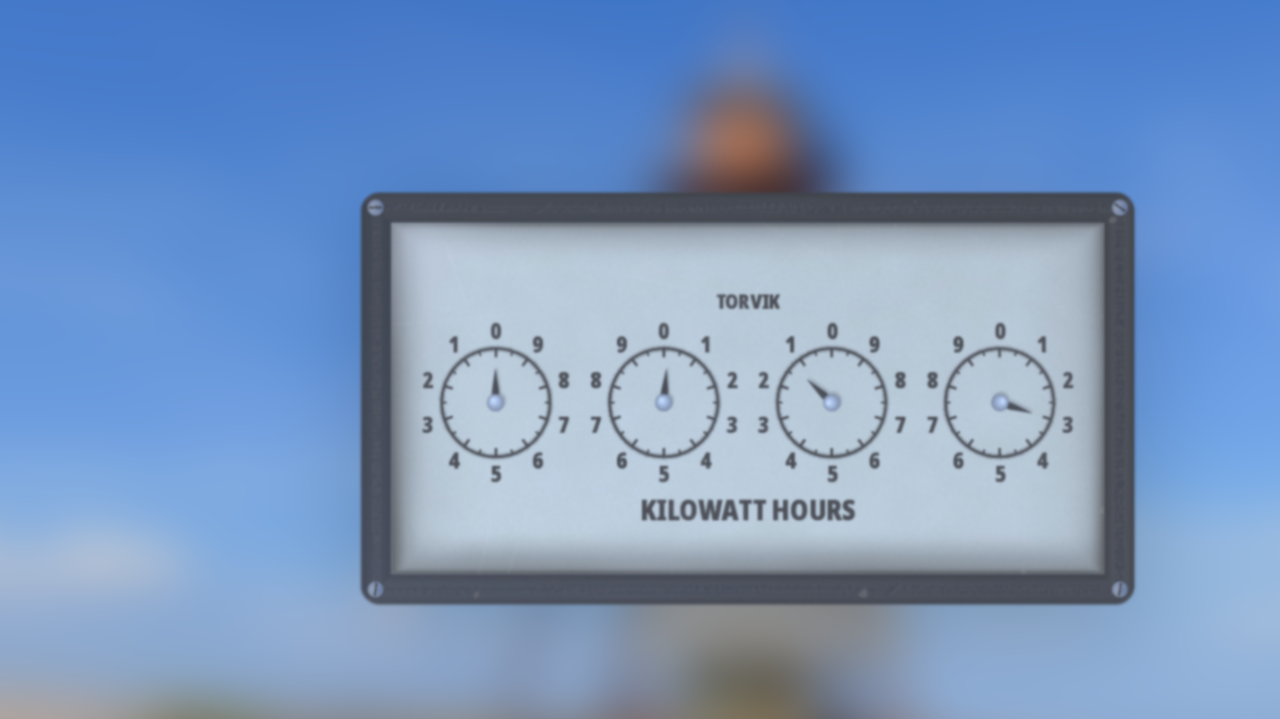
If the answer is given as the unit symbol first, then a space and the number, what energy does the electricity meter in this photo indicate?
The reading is kWh 13
